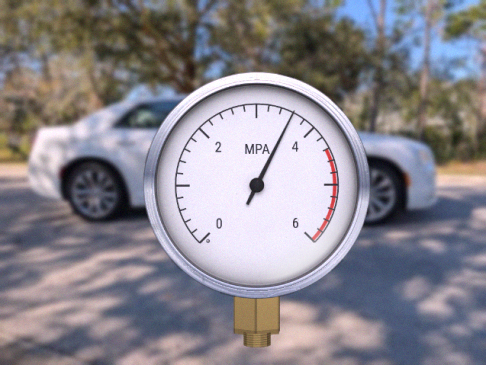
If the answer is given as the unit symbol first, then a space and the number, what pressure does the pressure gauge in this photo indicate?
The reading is MPa 3.6
